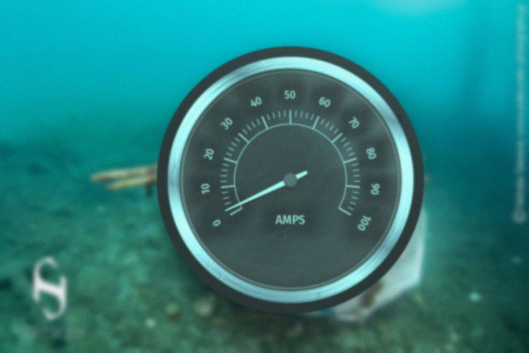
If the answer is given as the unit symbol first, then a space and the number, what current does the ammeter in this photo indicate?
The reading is A 2
